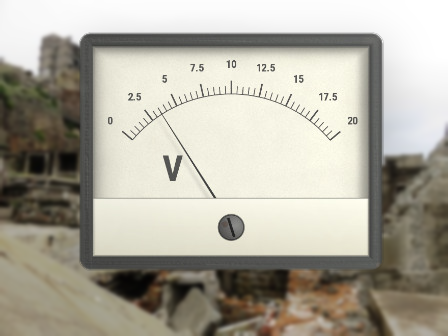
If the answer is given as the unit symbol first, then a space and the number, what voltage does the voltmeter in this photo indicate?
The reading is V 3.5
